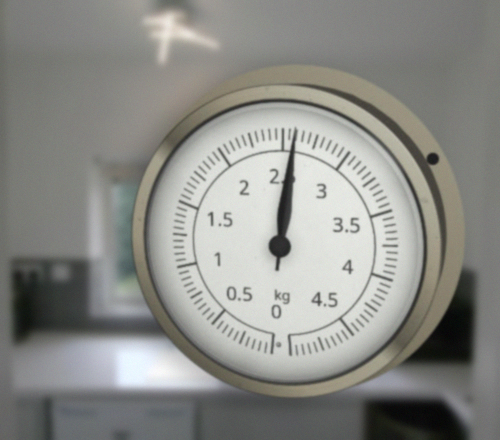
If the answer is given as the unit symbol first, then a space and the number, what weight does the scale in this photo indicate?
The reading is kg 2.6
